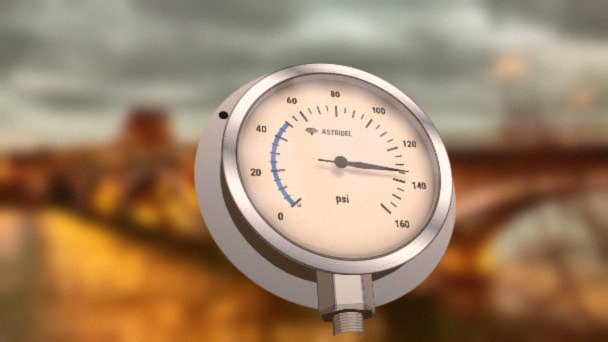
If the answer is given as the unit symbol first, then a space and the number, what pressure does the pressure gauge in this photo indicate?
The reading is psi 135
